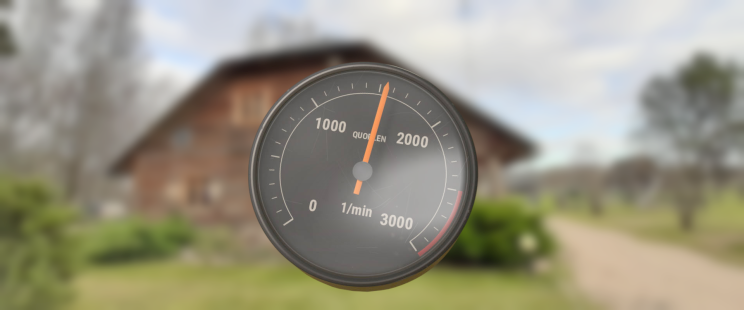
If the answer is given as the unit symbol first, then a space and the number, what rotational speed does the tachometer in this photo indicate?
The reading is rpm 1550
